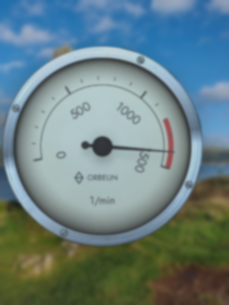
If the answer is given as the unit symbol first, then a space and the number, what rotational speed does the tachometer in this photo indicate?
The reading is rpm 1400
